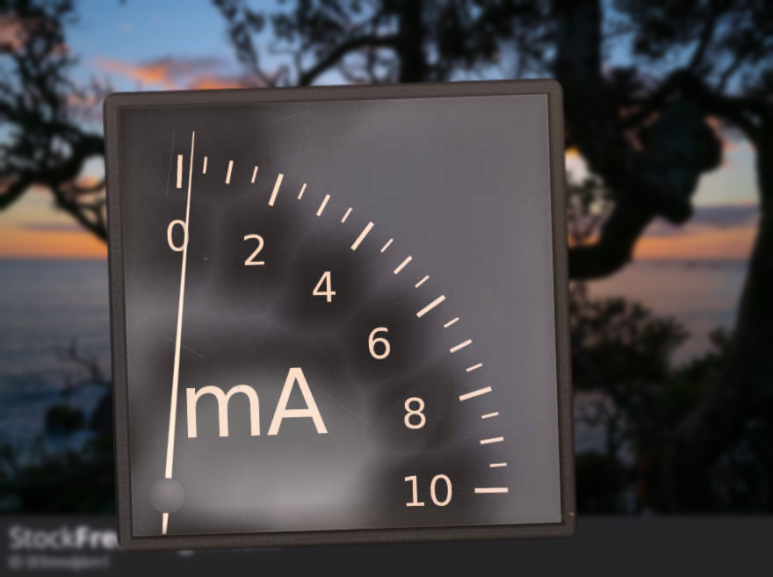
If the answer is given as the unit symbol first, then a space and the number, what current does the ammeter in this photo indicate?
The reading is mA 0.25
